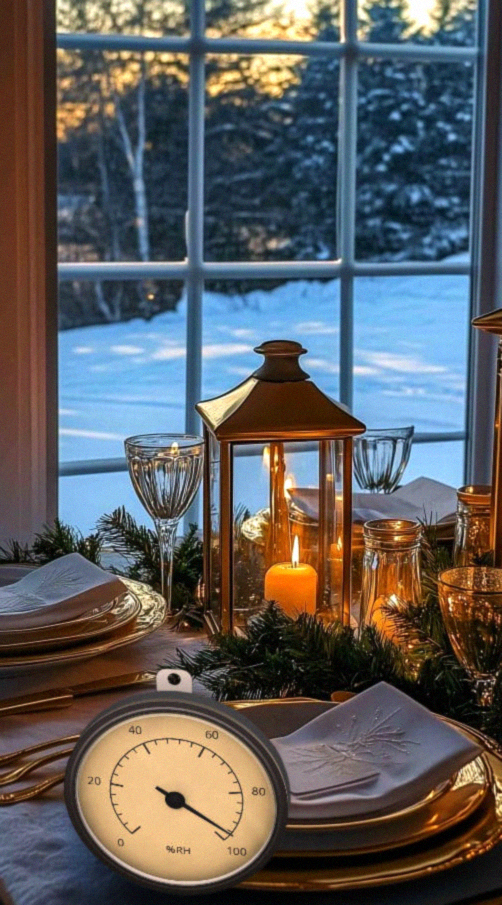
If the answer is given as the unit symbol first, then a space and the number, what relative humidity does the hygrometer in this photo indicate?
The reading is % 96
